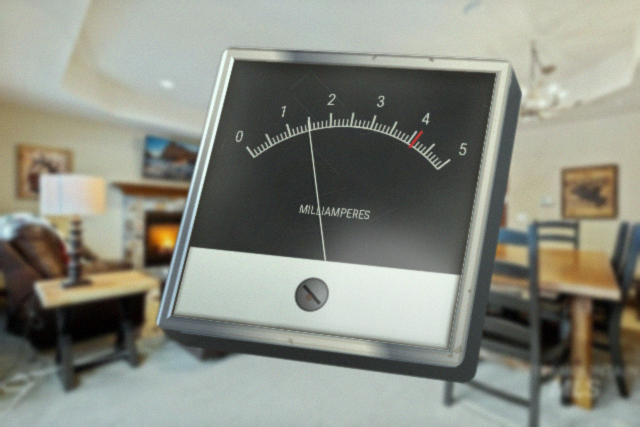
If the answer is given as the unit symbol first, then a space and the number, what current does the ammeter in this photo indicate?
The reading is mA 1.5
